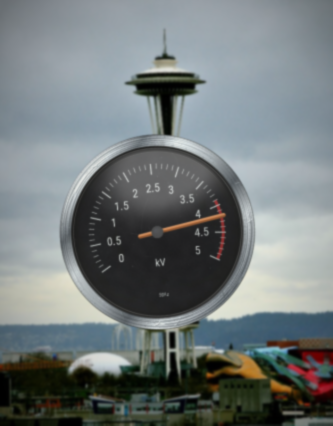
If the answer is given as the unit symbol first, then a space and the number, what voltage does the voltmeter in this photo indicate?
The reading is kV 4.2
